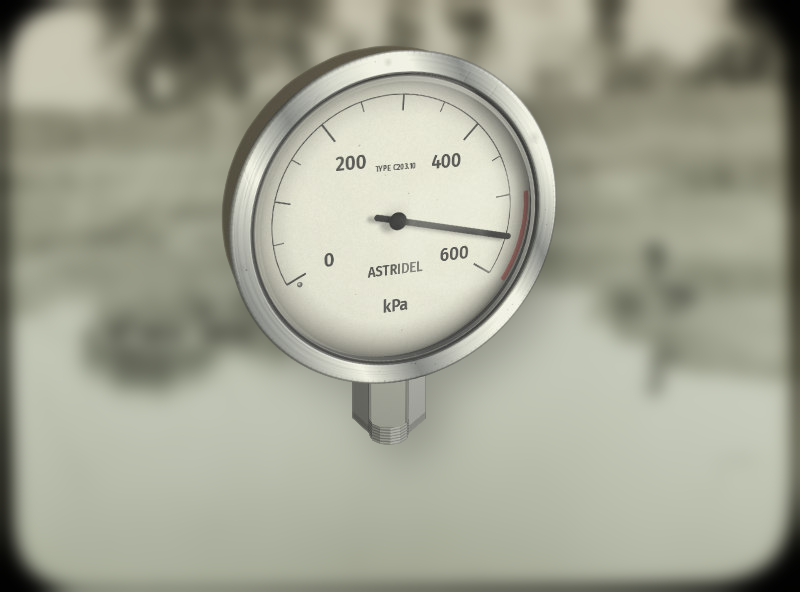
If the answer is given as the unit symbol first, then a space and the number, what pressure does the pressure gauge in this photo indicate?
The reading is kPa 550
